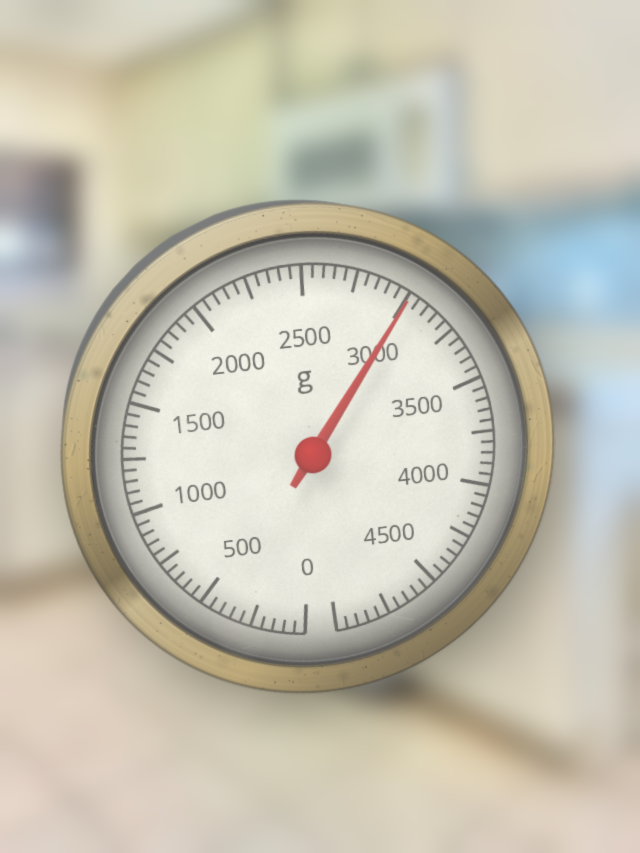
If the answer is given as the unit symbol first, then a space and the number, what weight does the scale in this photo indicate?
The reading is g 3000
